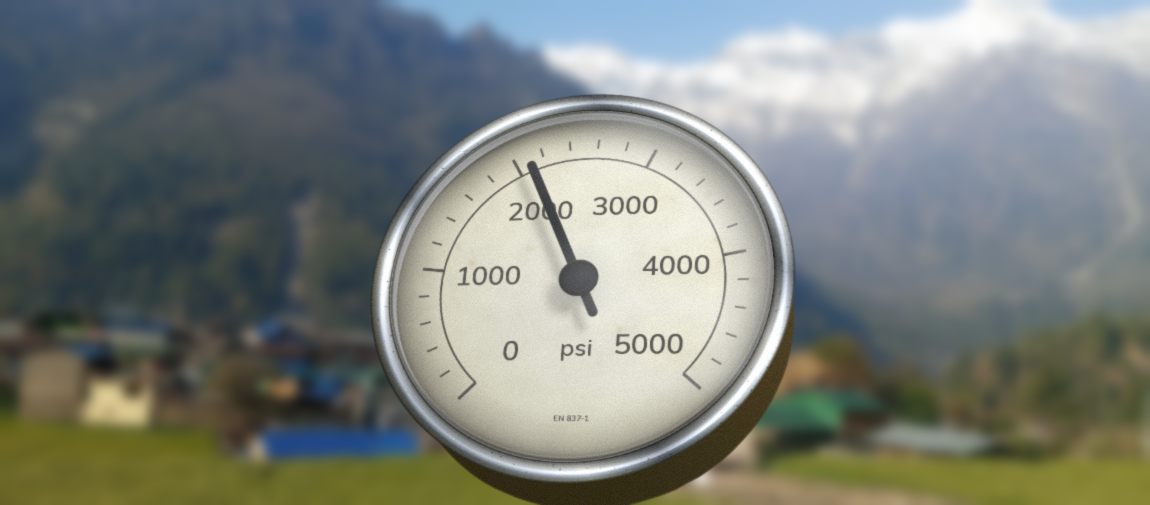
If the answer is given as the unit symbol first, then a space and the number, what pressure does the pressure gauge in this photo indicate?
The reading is psi 2100
